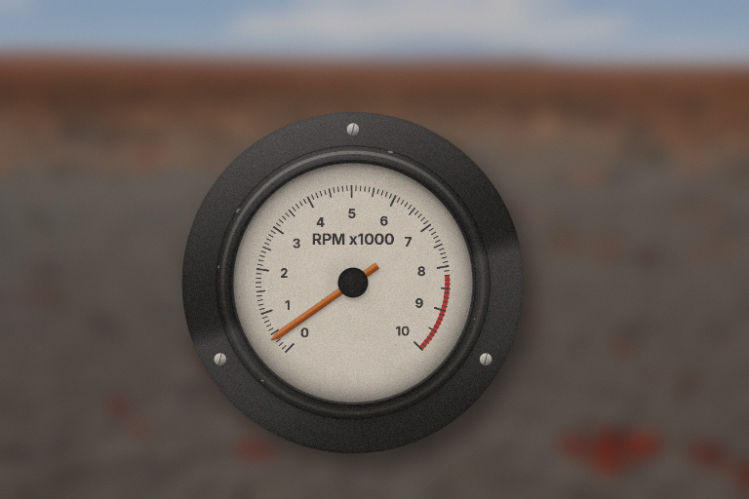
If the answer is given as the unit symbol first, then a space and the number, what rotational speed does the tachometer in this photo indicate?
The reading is rpm 400
